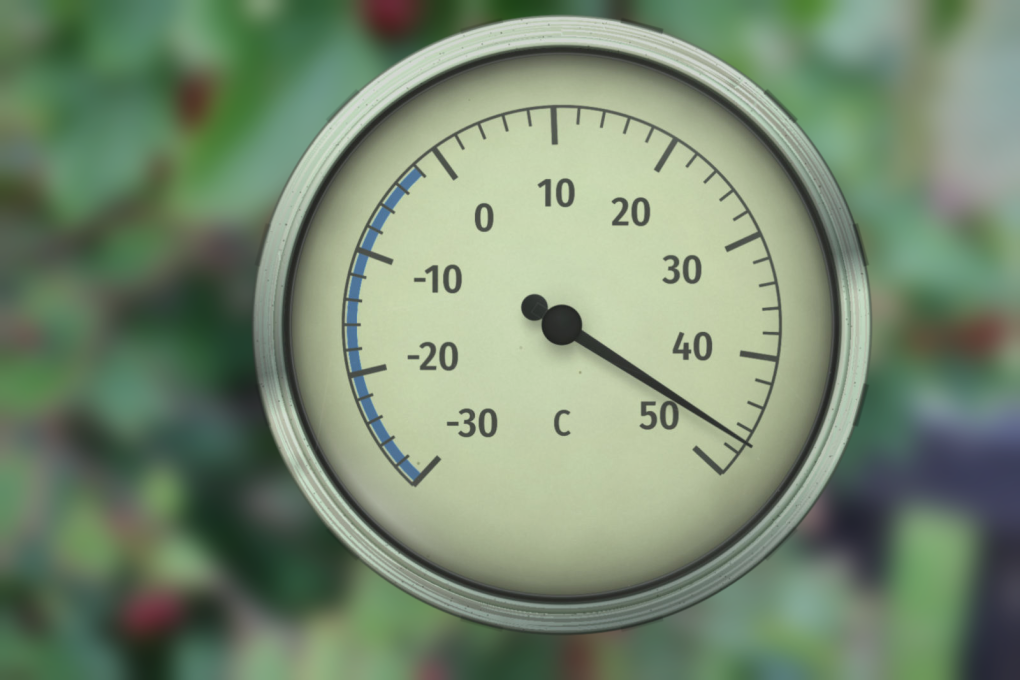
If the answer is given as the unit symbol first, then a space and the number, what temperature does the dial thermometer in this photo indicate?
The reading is °C 47
